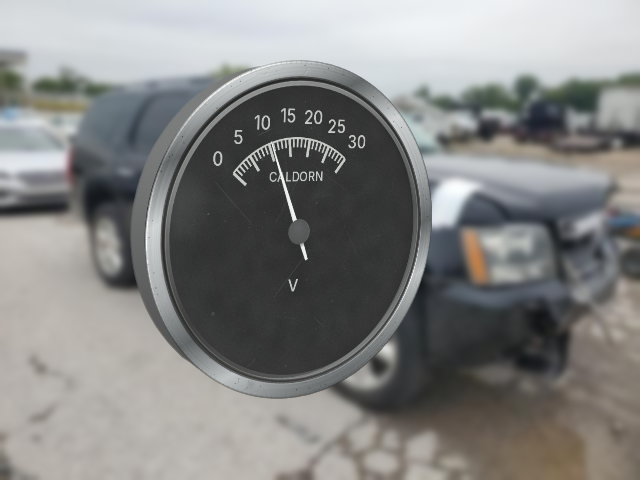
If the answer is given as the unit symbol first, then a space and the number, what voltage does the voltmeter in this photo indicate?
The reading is V 10
